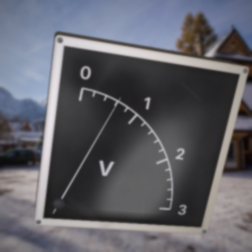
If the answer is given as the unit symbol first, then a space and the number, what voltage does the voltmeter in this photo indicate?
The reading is V 0.6
